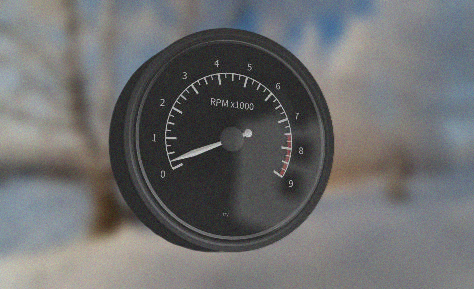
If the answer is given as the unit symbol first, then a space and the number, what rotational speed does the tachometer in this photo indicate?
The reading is rpm 250
